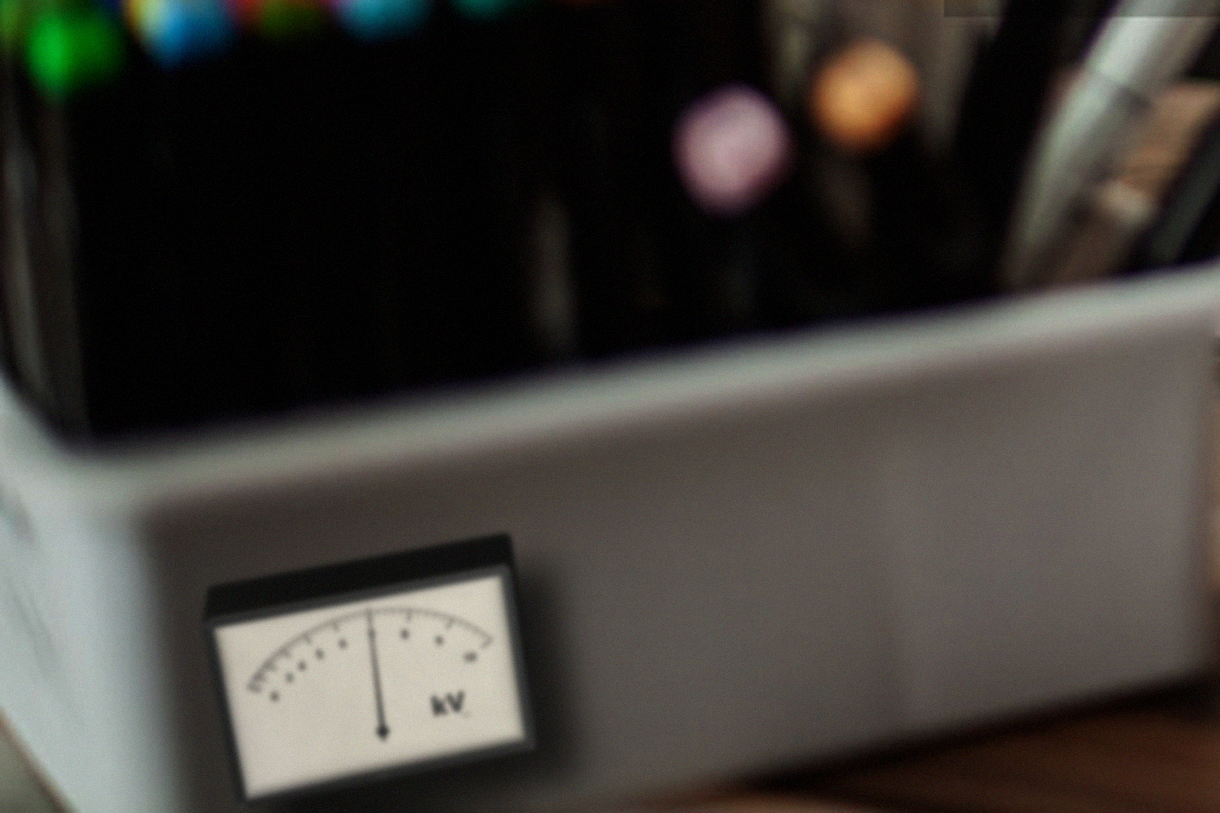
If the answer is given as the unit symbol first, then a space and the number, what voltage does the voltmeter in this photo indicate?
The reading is kV 7
